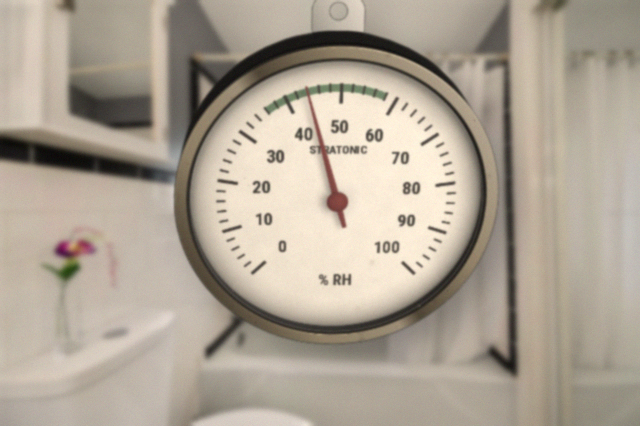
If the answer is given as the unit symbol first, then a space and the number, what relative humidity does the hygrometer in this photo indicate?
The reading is % 44
